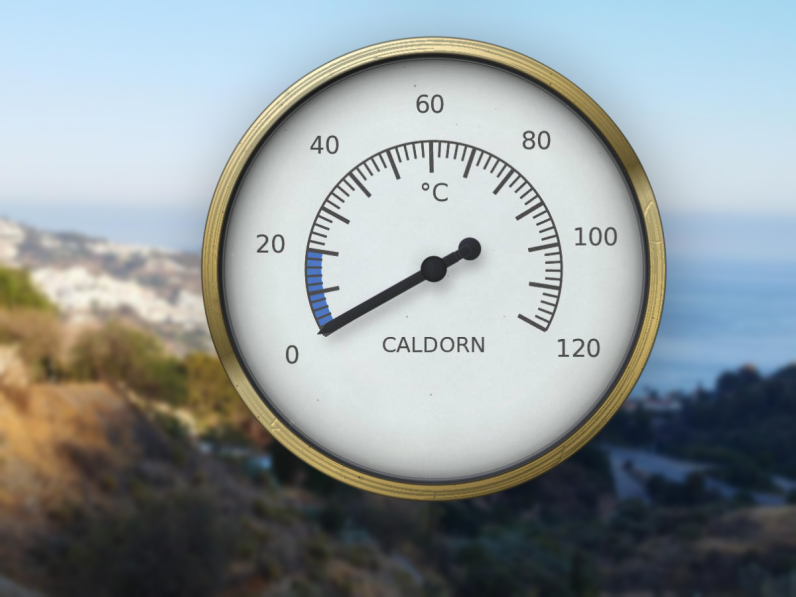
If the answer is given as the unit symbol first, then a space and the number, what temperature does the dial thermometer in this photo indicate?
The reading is °C 1
